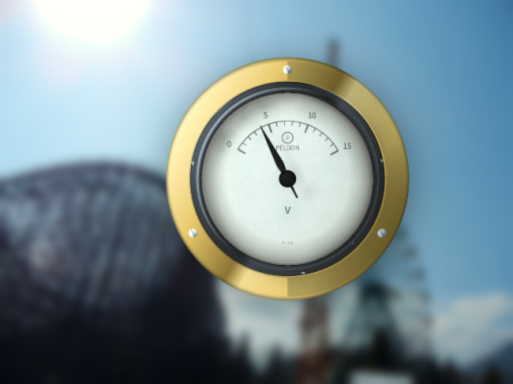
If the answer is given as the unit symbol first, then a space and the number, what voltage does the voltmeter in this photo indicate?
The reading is V 4
